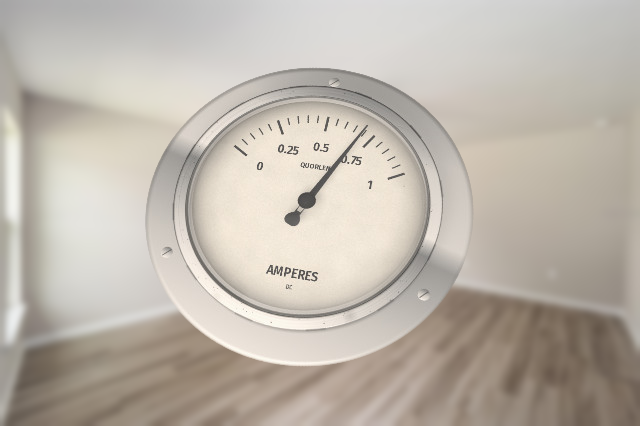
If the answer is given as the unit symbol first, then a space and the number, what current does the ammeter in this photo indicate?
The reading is A 0.7
